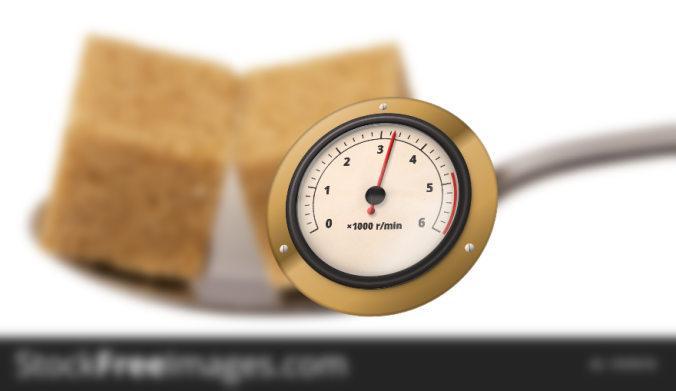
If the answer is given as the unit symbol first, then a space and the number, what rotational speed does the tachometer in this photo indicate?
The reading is rpm 3300
